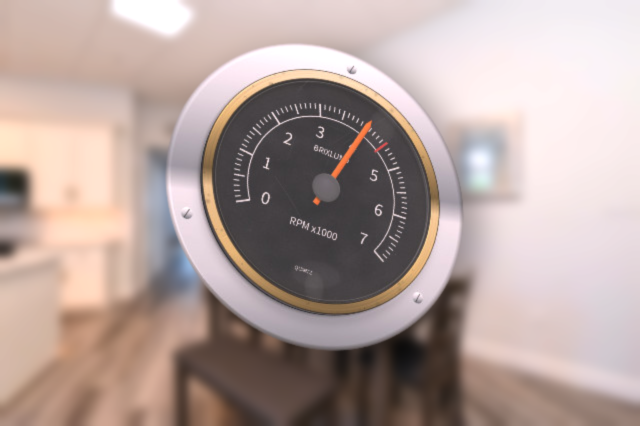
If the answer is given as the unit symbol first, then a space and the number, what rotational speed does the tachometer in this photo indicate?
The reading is rpm 4000
